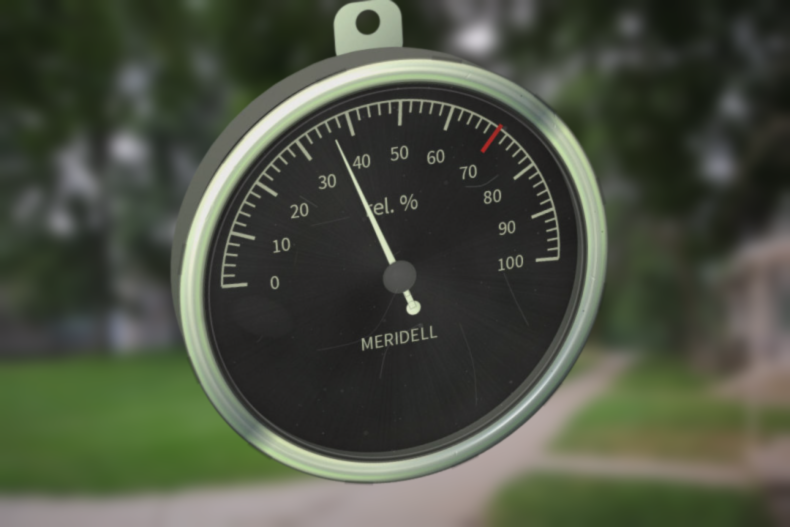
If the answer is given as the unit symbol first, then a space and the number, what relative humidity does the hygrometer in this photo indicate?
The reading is % 36
